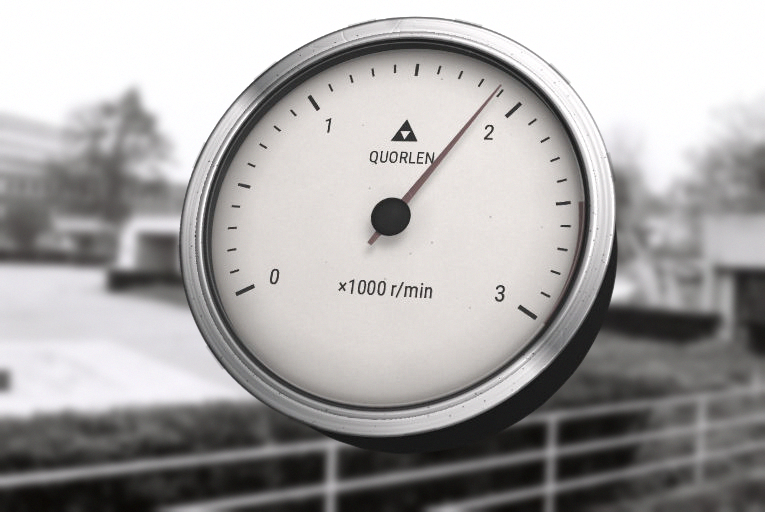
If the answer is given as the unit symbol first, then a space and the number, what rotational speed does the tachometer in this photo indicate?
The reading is rpm 1900
